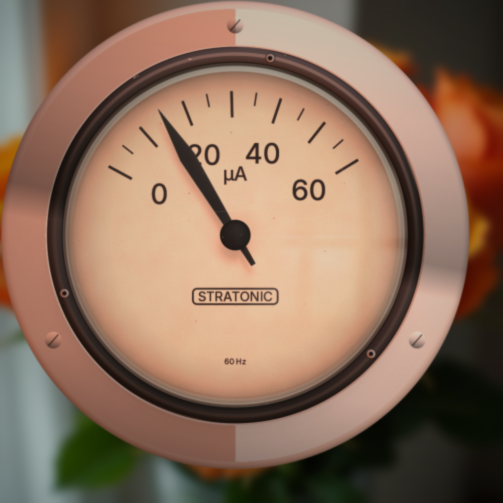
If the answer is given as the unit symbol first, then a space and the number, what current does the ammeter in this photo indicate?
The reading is µA 15
